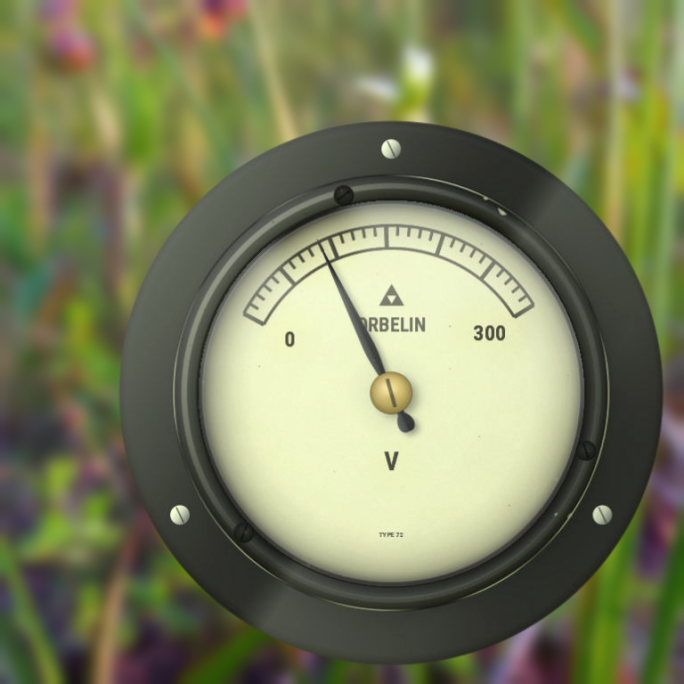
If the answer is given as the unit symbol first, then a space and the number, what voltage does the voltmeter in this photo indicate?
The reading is V 90
